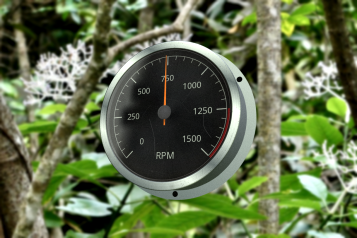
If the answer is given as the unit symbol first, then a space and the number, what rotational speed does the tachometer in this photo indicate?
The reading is rpm 750
